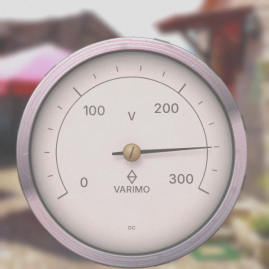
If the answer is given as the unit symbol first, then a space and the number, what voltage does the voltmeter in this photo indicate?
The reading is V 260
